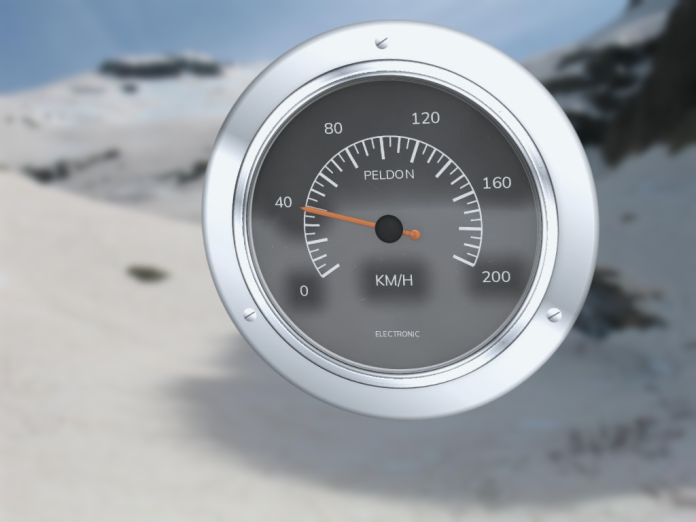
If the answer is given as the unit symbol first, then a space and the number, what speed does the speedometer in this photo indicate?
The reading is km/h 40
